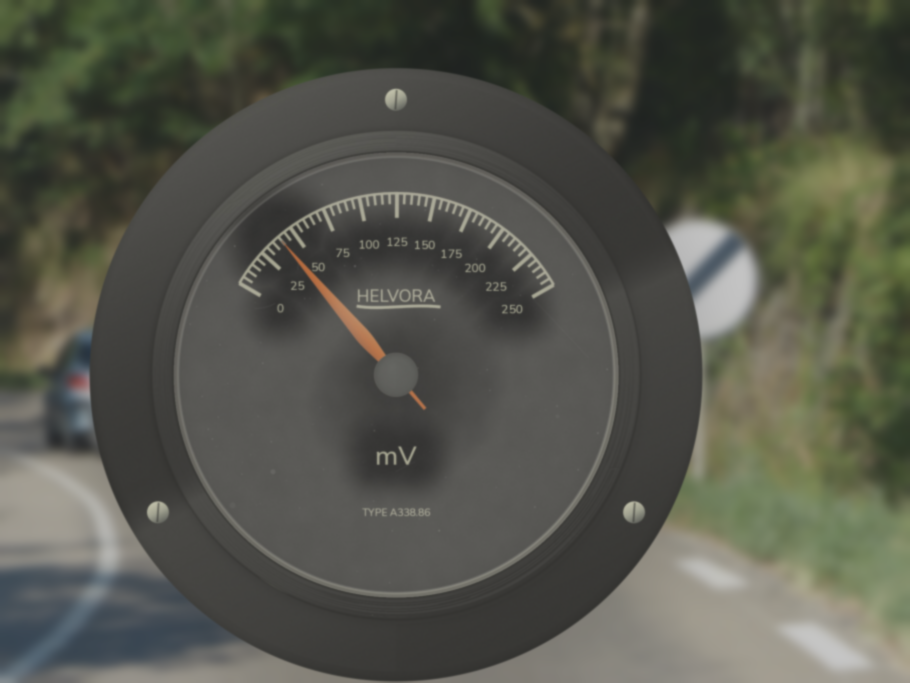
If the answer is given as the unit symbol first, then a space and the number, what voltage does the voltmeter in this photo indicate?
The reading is mV 40
